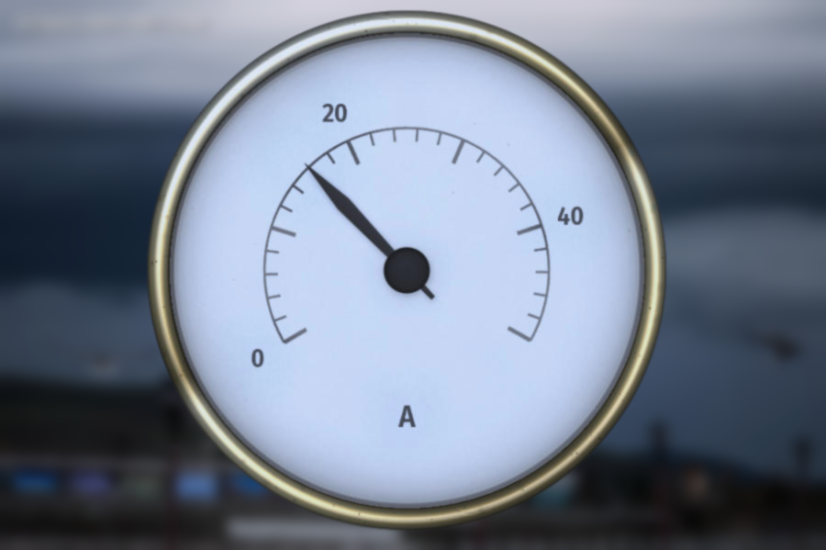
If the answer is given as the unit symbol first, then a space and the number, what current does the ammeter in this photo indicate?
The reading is A 16
